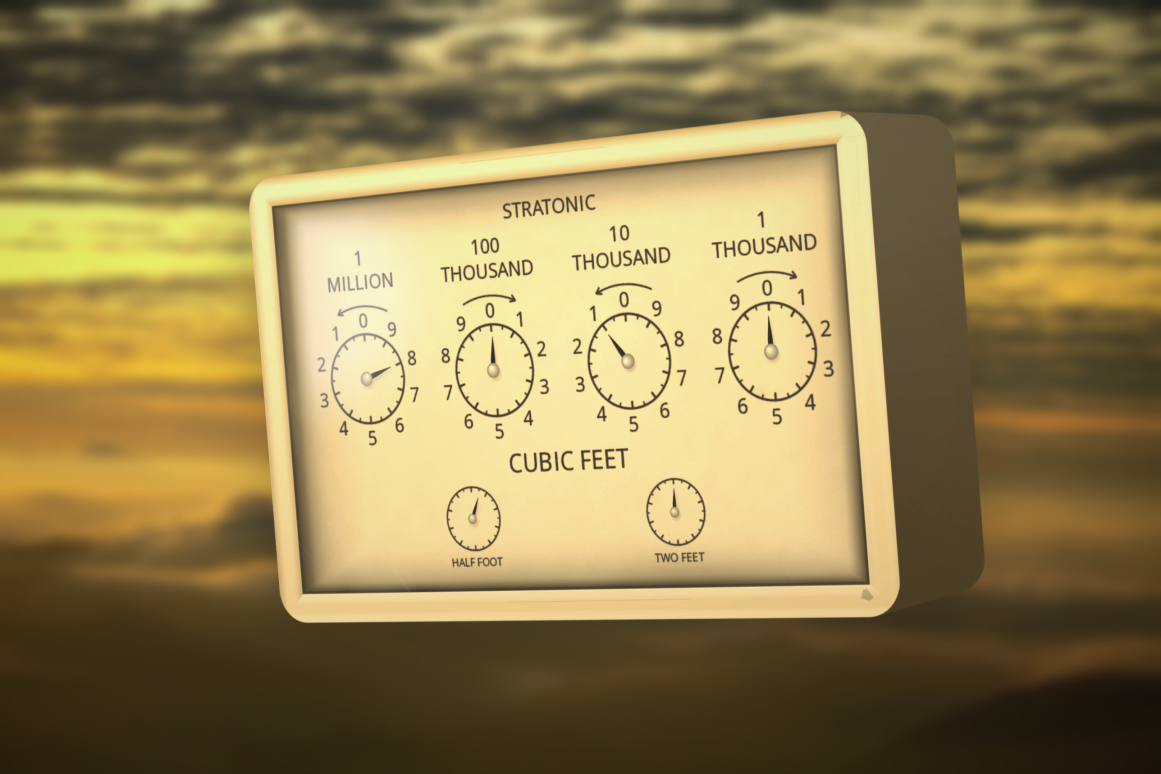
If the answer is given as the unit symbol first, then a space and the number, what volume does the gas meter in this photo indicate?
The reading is ft³ 801000
